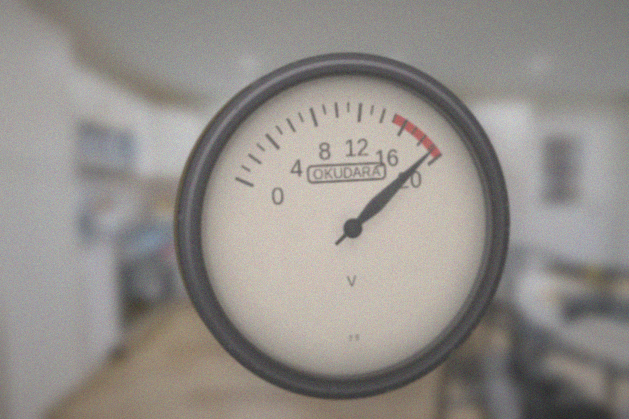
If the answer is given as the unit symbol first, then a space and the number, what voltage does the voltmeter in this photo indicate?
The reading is V 19
